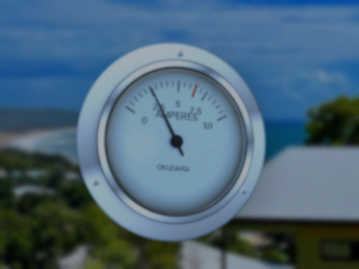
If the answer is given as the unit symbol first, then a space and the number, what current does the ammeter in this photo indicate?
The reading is A 2.5
